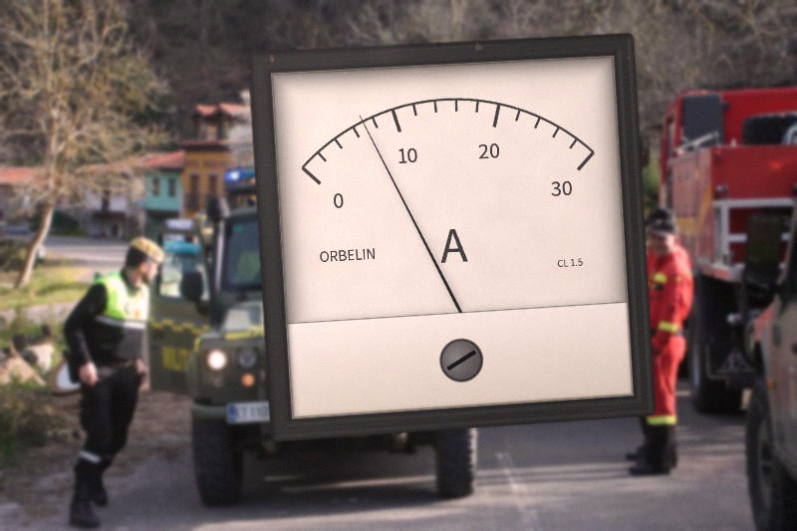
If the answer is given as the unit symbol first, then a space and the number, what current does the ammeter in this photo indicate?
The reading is A 7
